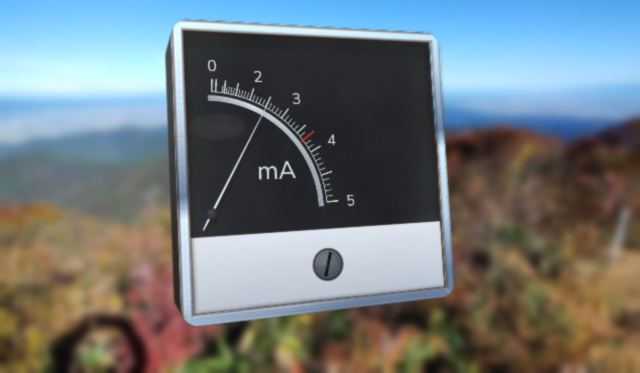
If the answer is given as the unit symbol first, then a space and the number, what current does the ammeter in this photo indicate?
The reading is mA 2.5
